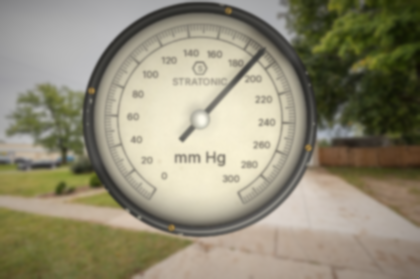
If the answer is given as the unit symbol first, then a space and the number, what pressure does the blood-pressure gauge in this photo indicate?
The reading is mmHg 190
